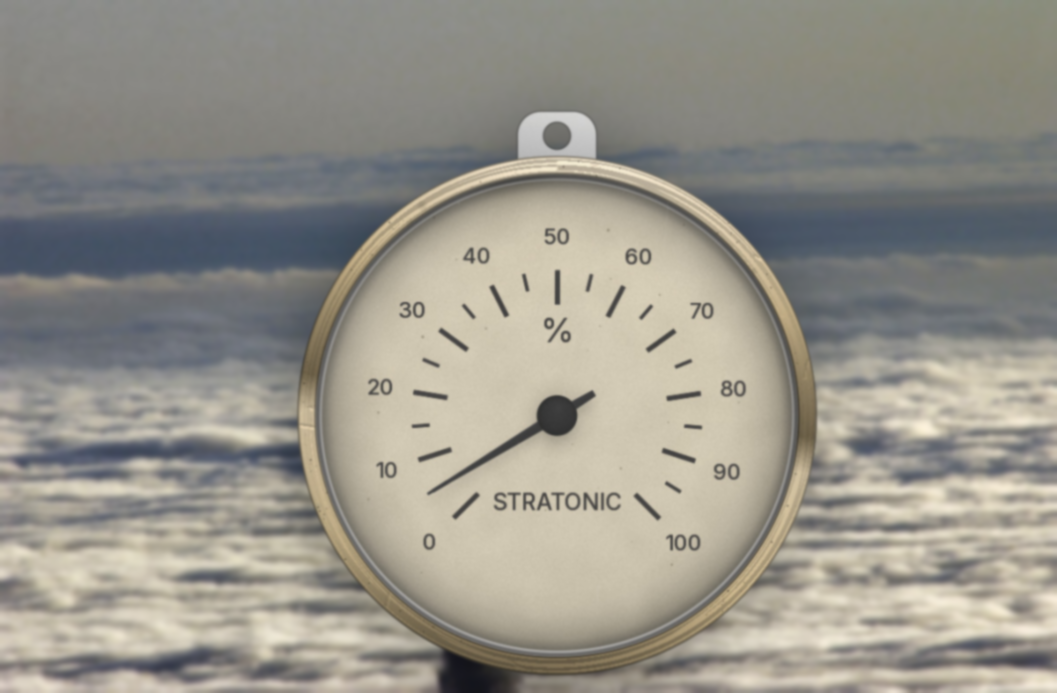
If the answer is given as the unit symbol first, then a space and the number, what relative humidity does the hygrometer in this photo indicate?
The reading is % 5
